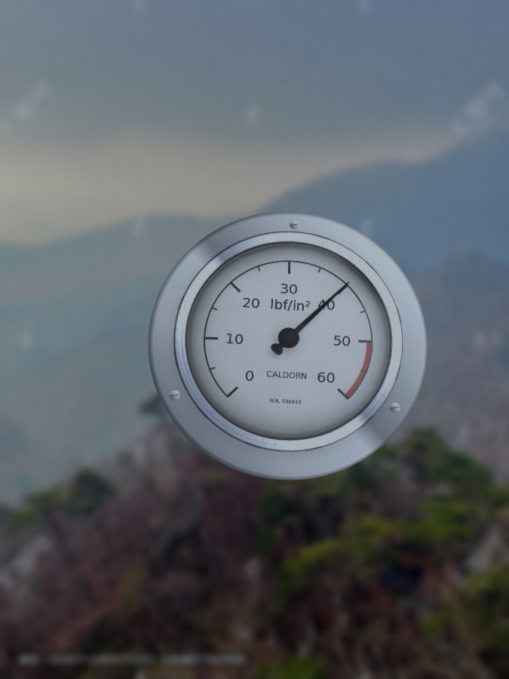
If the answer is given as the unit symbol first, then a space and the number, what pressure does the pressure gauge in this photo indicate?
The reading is psi 40
